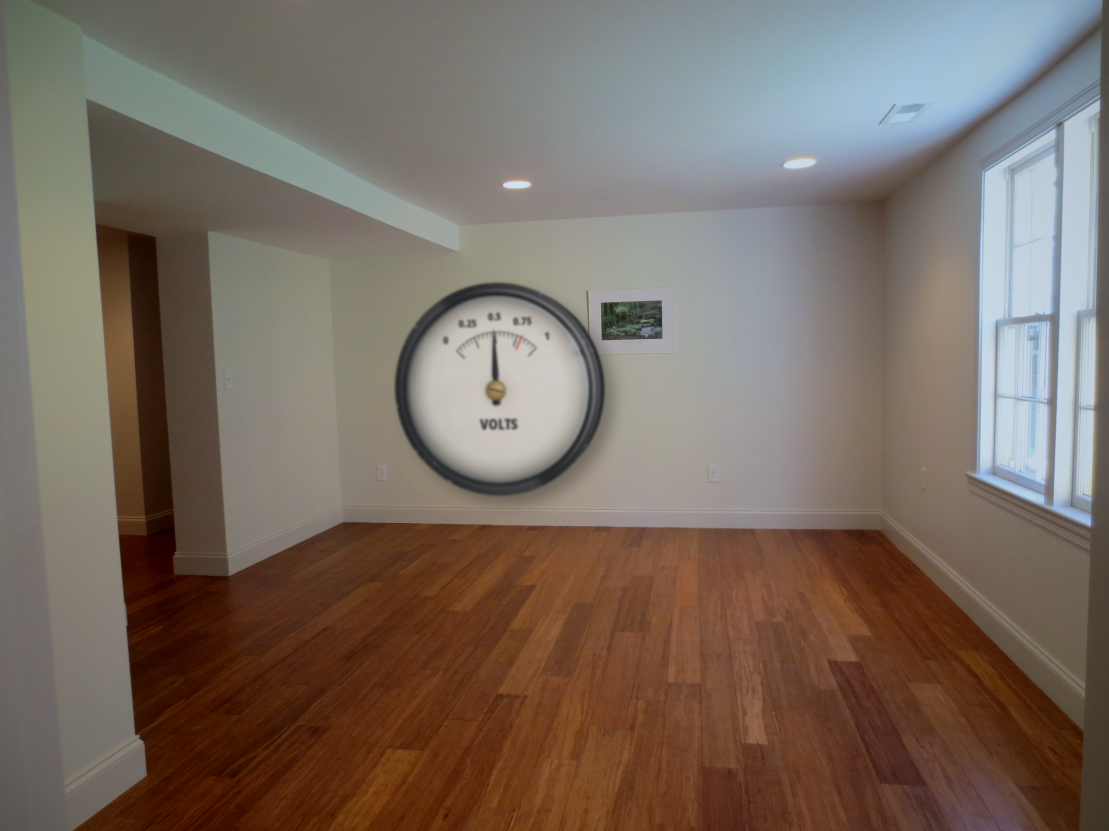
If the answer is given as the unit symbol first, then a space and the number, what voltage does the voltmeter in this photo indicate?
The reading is V 0.5
